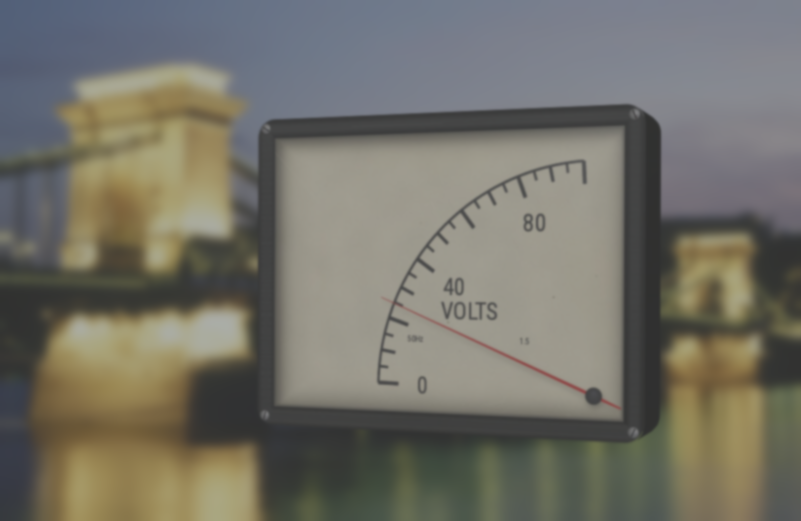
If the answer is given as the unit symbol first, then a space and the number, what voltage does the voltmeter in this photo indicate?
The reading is V 25
